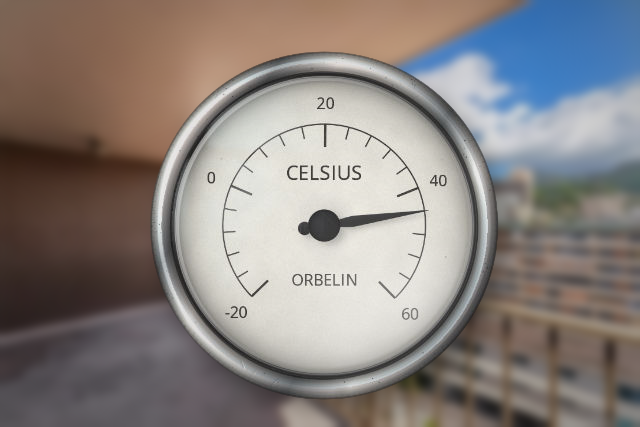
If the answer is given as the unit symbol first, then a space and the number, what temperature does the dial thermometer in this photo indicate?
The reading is °C 44
